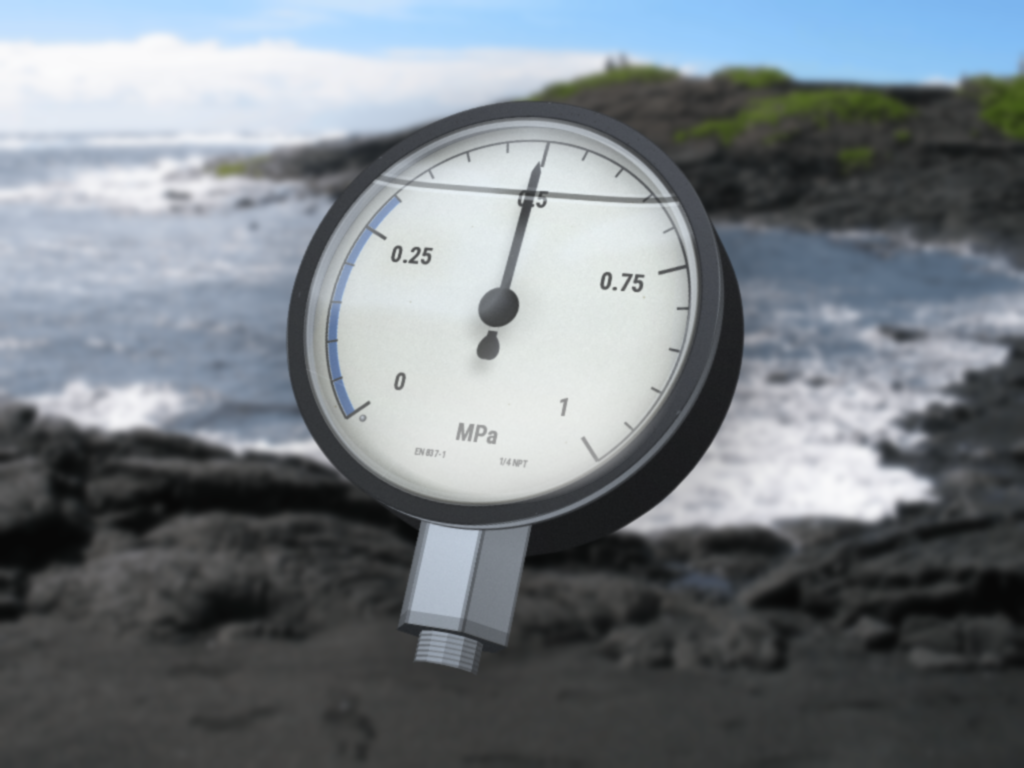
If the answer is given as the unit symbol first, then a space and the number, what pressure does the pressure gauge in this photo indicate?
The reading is MPa 0.5
